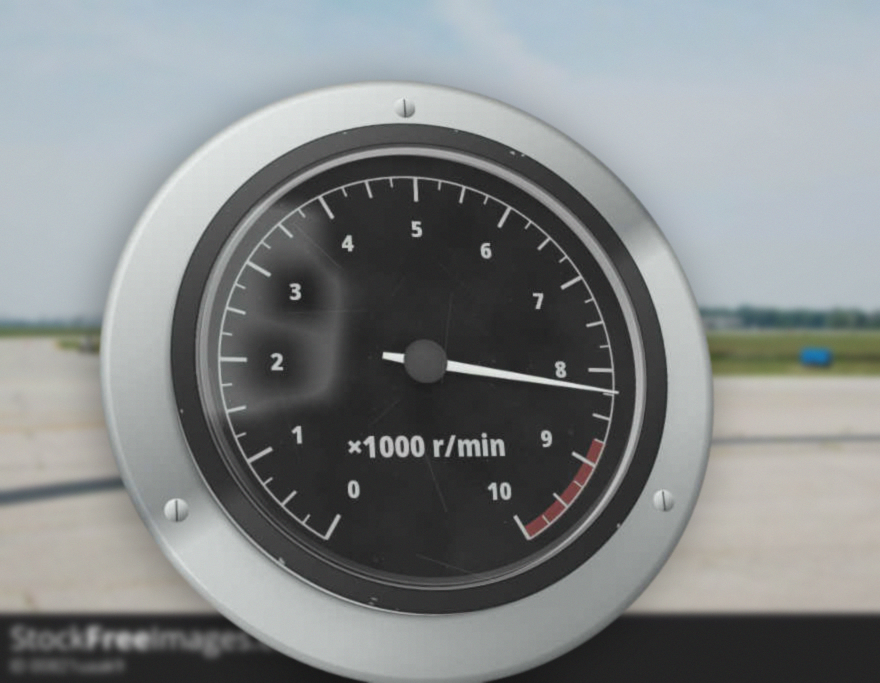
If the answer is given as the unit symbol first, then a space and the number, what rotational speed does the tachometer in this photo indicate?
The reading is rpm 8250
